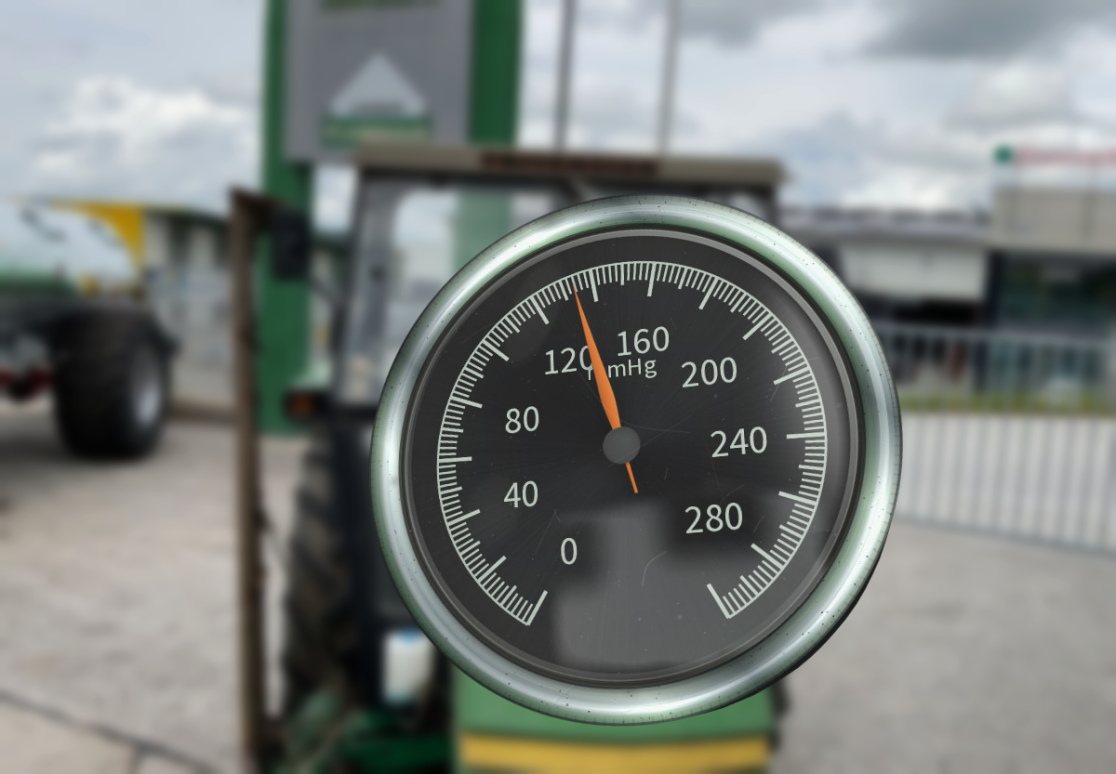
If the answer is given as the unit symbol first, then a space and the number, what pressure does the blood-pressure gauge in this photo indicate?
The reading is mmHg 134
